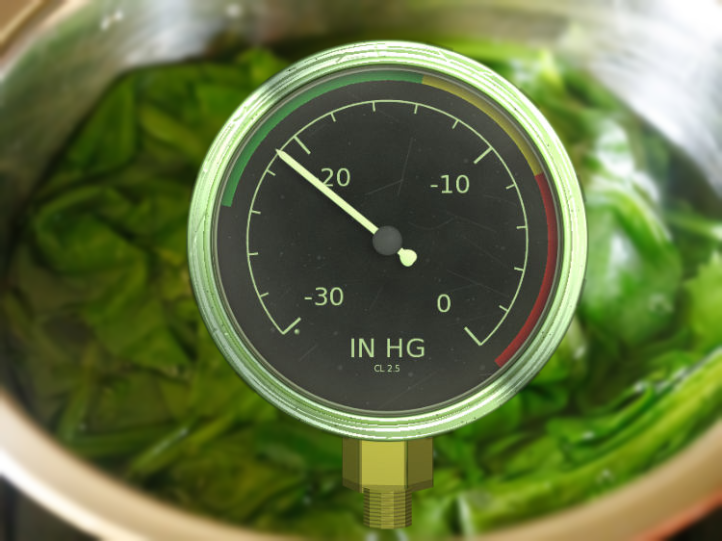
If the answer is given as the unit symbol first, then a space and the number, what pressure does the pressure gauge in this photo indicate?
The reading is inHg -21
